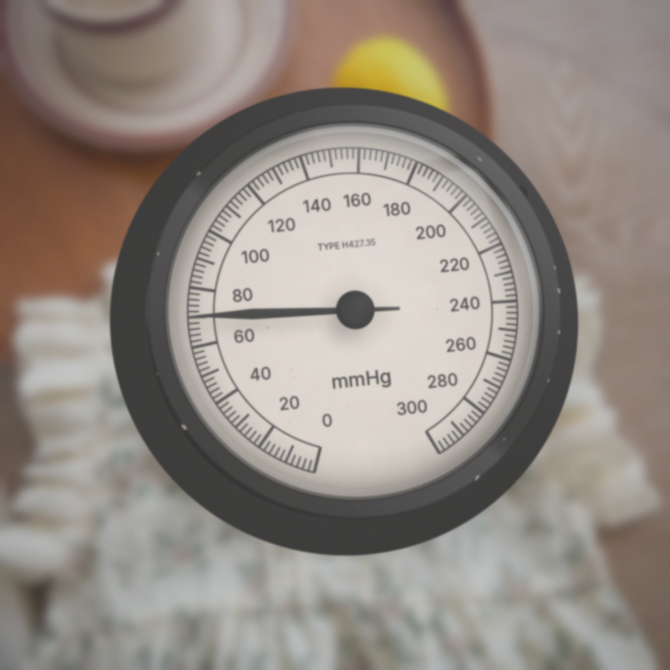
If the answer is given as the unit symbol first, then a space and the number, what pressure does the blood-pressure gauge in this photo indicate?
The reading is mmHg 70
